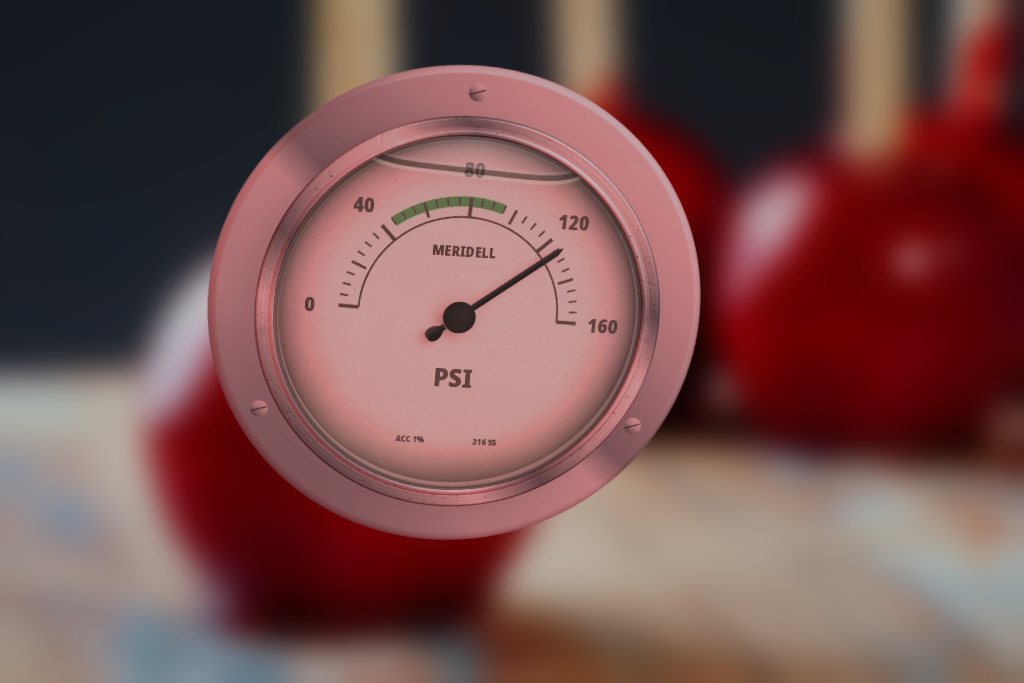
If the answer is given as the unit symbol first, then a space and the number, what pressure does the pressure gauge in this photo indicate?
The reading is psi 125
